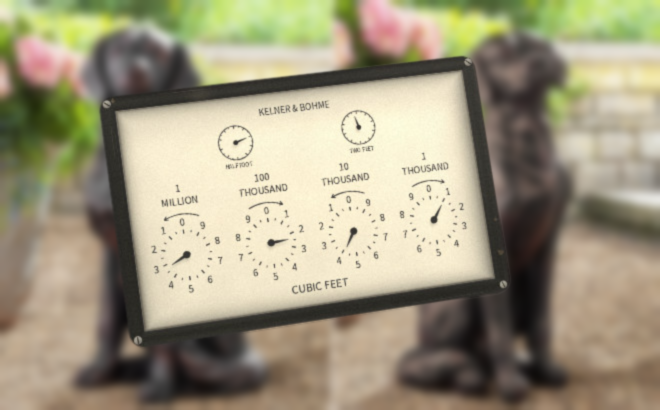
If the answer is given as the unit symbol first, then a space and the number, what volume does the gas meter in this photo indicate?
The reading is ft³ 324100
